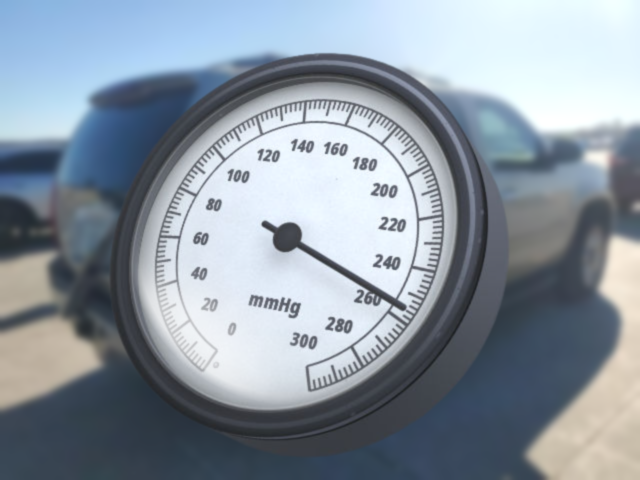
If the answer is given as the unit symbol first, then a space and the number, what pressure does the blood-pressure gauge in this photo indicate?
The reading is mmHg 256
